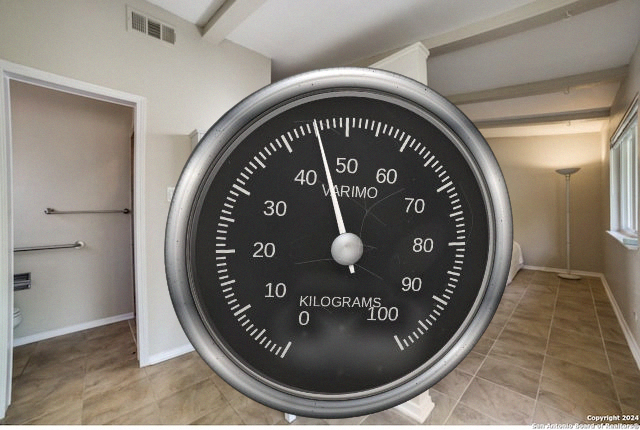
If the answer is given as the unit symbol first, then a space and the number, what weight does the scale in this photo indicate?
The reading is kg 45
